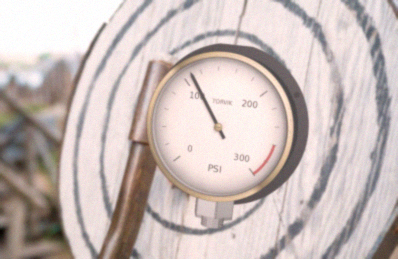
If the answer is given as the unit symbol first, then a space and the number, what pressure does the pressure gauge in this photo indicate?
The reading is psi 110
